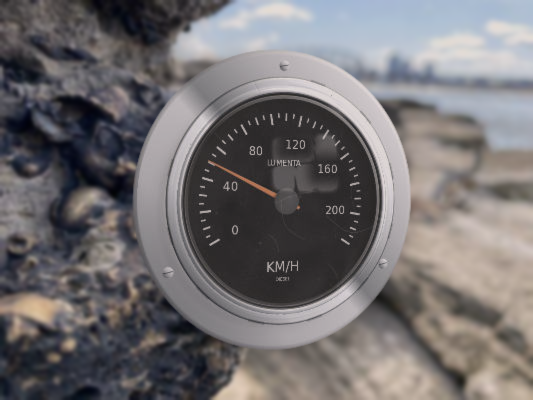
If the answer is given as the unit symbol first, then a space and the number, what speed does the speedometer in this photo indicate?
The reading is km/h 50
